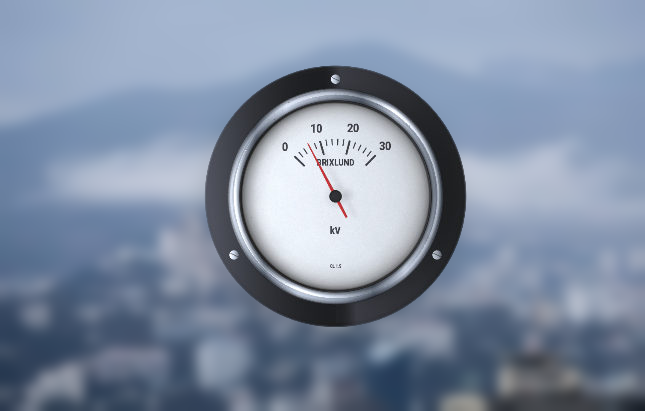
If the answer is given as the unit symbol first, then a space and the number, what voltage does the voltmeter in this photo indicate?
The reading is kV 6
